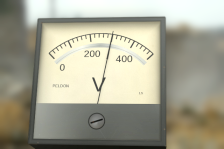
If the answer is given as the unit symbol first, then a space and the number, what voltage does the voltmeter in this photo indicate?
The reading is V 300
